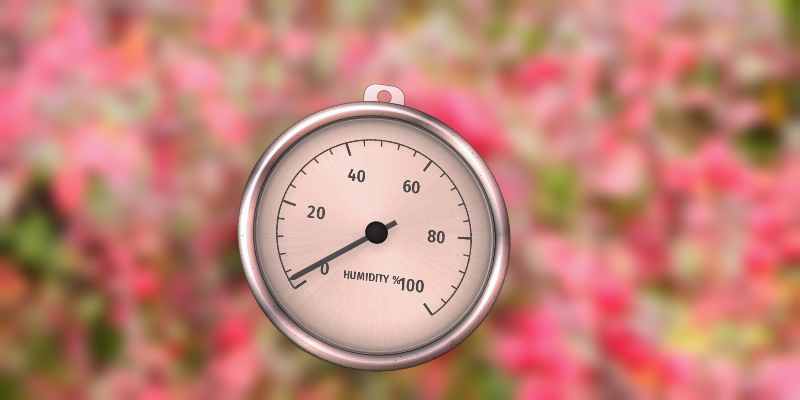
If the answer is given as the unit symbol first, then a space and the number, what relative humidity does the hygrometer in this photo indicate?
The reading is % 2
